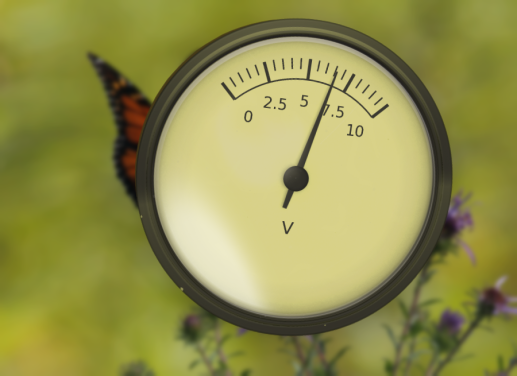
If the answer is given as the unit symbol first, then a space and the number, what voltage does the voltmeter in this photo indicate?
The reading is V 6.5
